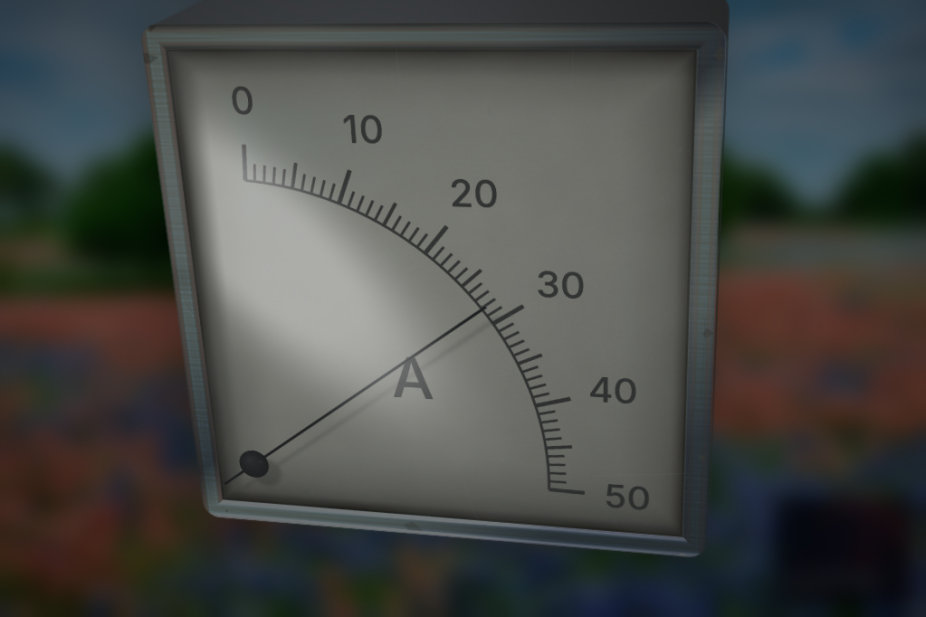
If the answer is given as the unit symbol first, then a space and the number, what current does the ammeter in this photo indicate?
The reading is A 28
